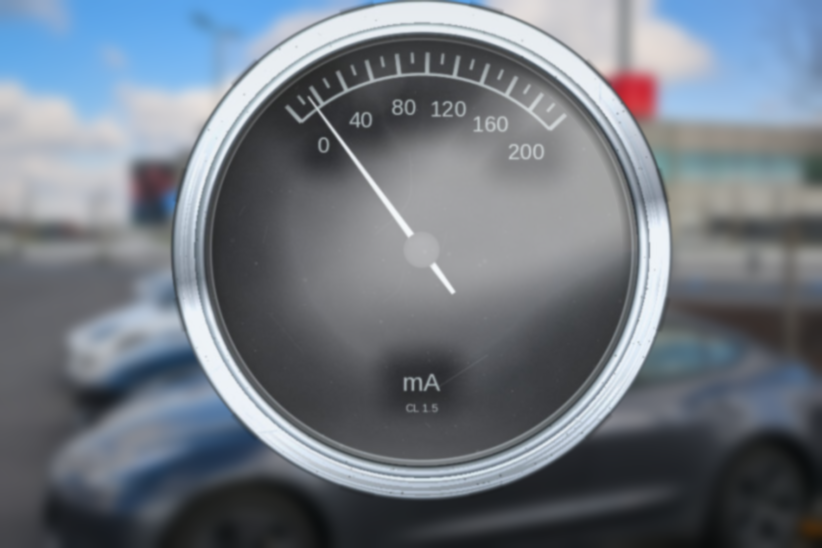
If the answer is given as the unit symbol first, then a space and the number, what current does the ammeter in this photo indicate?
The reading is mA 15
